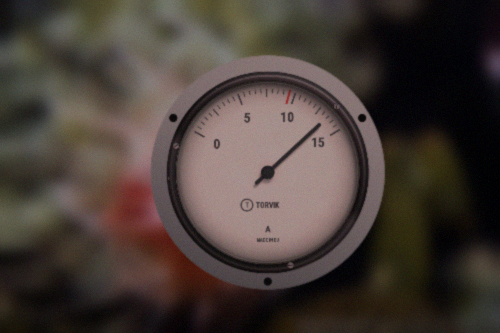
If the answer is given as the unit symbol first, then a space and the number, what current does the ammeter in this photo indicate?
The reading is A 13.5
